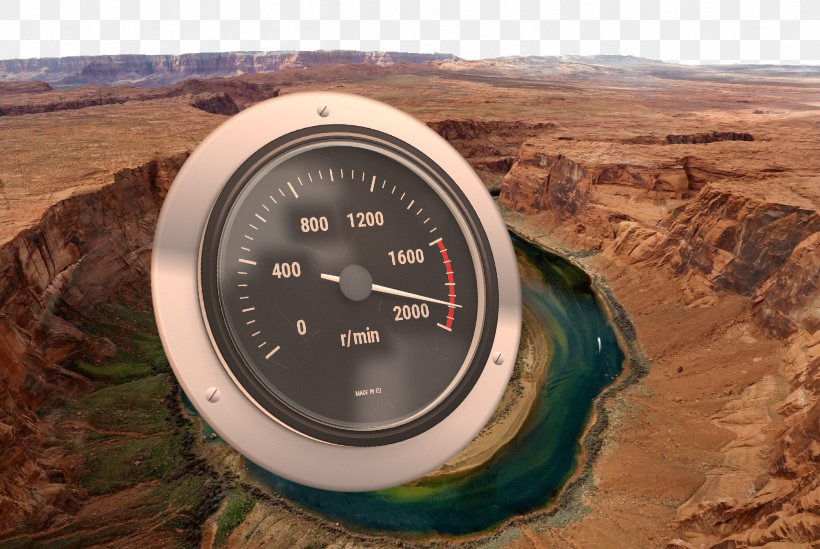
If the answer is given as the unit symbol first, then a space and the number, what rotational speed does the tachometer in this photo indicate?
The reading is rpm 1900
